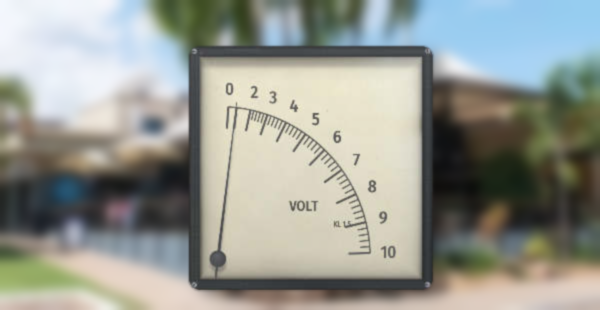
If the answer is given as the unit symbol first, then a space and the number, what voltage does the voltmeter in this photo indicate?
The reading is V 1
